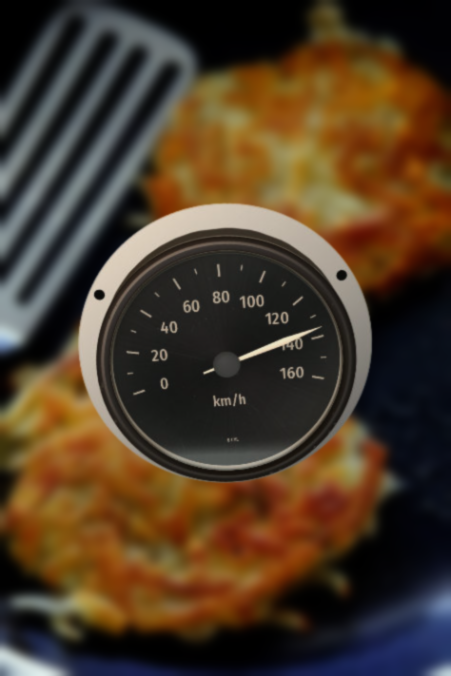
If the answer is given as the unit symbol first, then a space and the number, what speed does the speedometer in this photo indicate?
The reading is km/h 135
